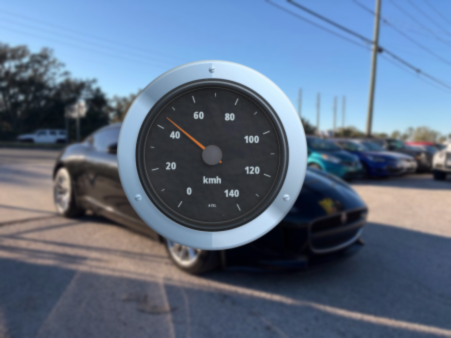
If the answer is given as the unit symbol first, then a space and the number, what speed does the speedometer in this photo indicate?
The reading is km/h 45
